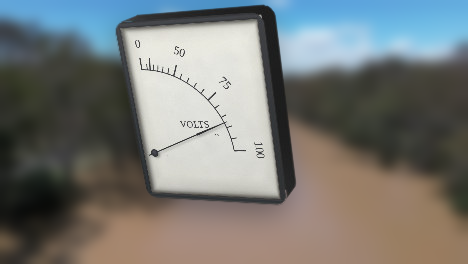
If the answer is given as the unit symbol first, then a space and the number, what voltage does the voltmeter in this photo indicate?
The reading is V 87.5
